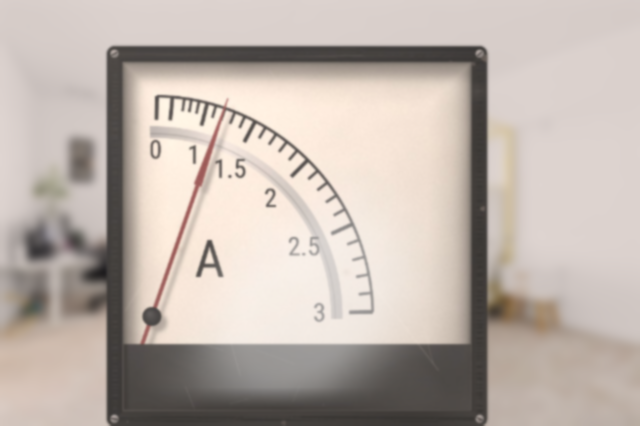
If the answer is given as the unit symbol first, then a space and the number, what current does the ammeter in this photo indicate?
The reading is A 1.2
